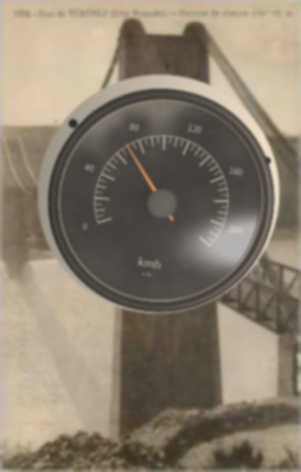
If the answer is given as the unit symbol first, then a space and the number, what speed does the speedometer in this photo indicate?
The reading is km/h 70
